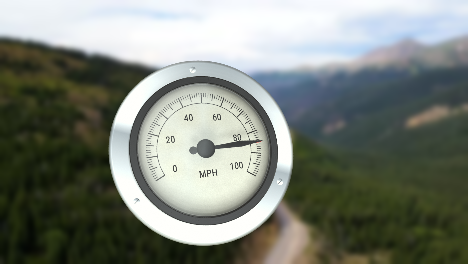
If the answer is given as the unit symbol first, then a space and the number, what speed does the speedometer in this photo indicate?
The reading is mph 85
